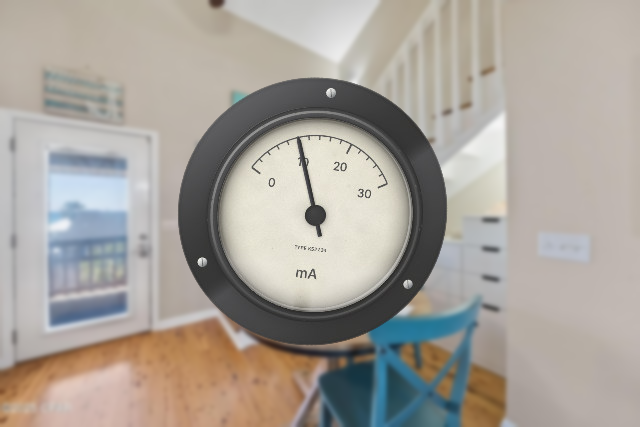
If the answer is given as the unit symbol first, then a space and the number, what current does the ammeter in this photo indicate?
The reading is mA 10
